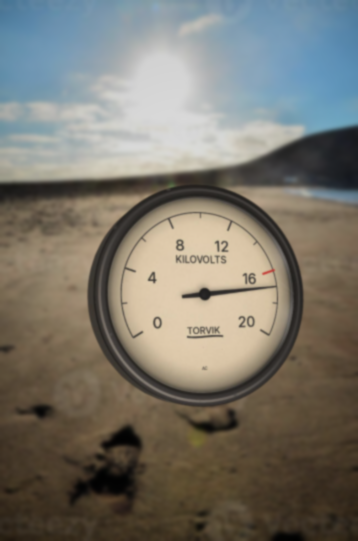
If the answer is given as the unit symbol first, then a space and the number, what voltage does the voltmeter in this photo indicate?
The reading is kV 17
